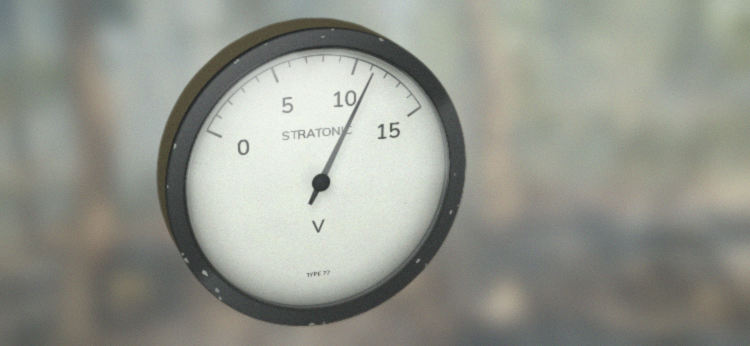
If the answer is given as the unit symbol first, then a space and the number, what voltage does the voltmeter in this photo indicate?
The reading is V 11
